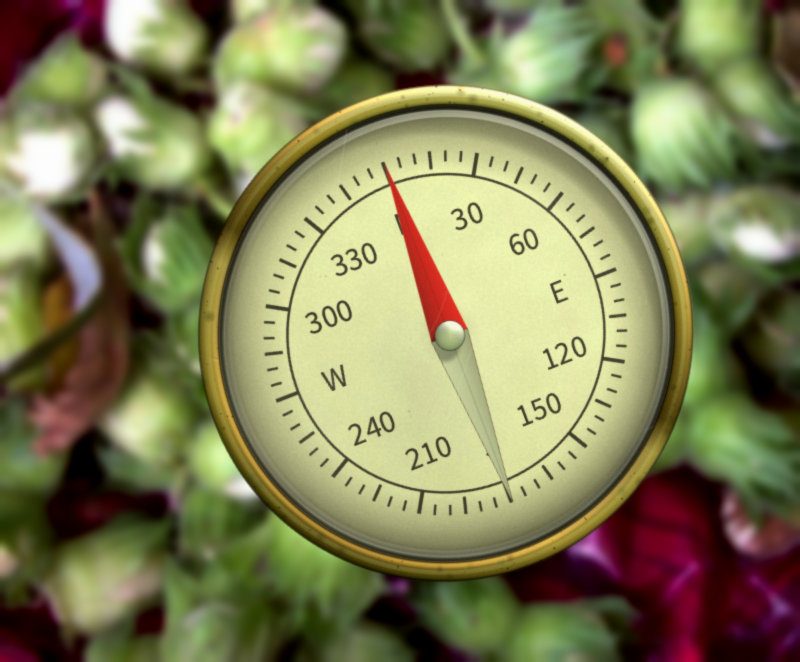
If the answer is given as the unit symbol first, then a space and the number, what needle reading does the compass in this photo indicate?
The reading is ° 0
